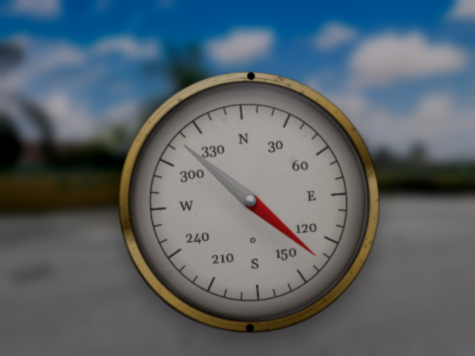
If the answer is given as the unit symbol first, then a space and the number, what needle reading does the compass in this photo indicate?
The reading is ° 135
